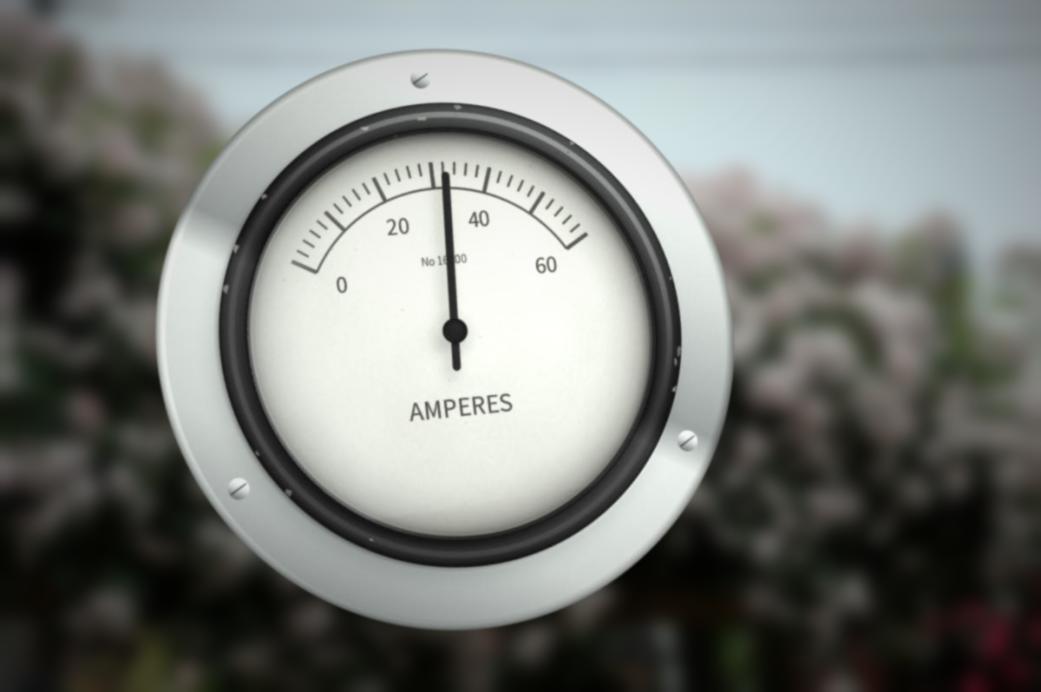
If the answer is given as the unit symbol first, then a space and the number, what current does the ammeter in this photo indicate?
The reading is A 32
